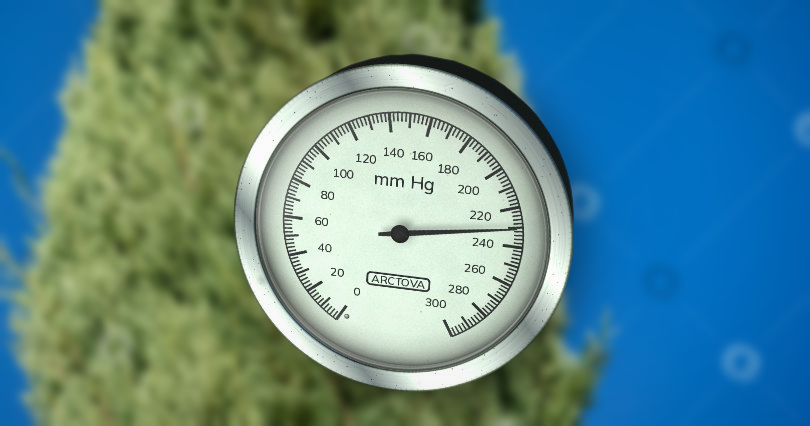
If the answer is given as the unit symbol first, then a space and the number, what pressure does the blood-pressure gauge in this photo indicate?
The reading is mmHg 230
